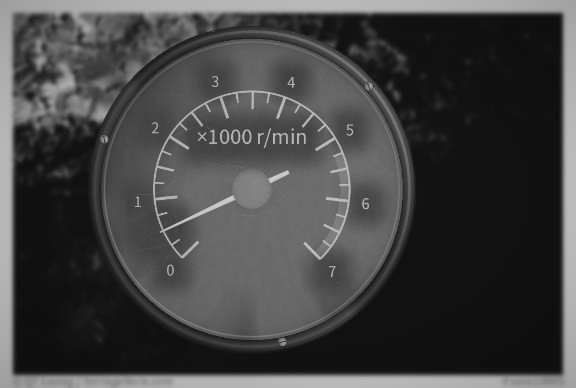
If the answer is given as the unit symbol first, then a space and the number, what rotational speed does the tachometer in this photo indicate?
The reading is rpm 500
